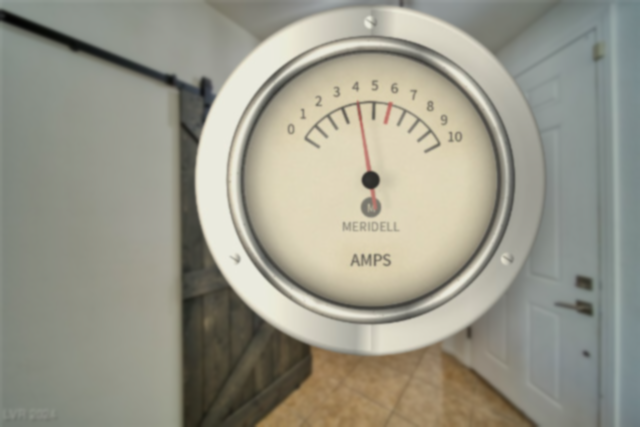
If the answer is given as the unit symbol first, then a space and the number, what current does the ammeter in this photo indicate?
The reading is A 4
